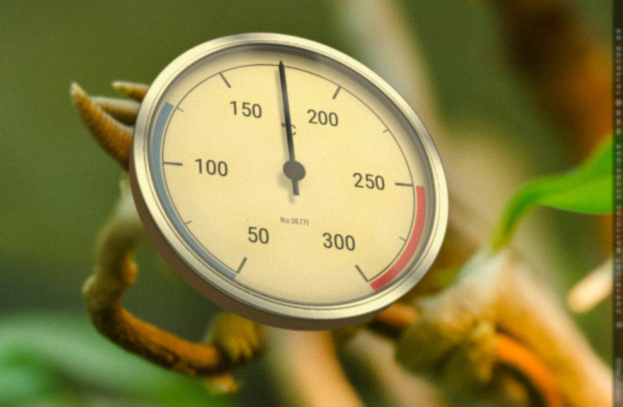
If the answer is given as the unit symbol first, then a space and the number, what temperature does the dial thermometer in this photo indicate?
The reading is °C 175
